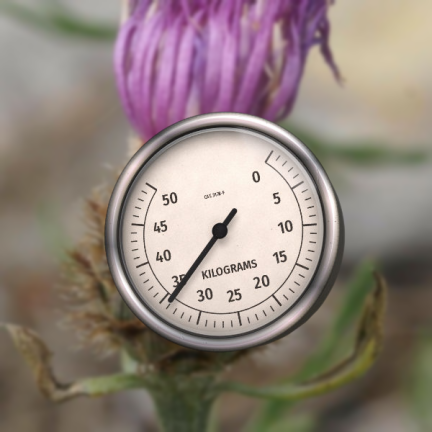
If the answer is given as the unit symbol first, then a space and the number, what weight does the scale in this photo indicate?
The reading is kg 34
